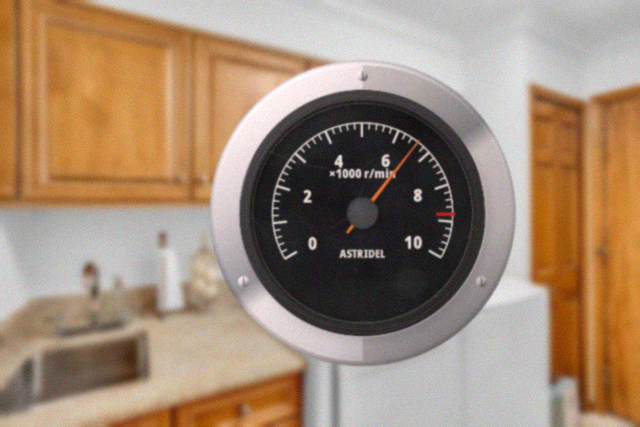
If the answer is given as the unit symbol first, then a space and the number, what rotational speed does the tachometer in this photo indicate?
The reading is rpm 6600
